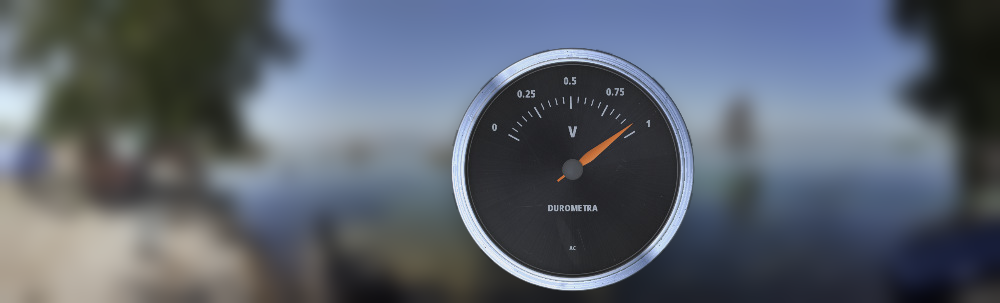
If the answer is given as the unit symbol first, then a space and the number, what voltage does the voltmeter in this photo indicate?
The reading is V 0.95
